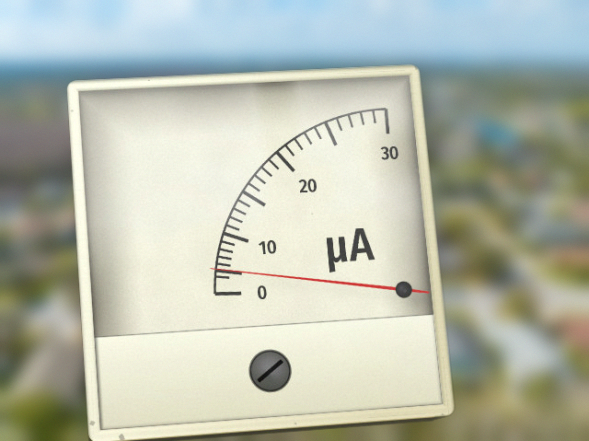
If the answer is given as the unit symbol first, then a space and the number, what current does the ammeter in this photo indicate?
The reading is µA 5
